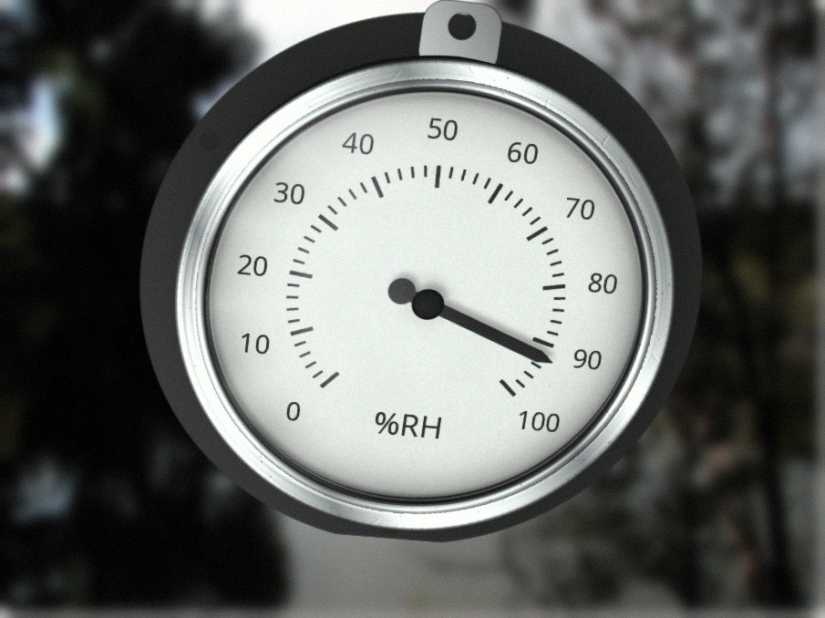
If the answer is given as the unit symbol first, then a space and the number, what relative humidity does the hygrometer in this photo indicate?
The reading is % 92
